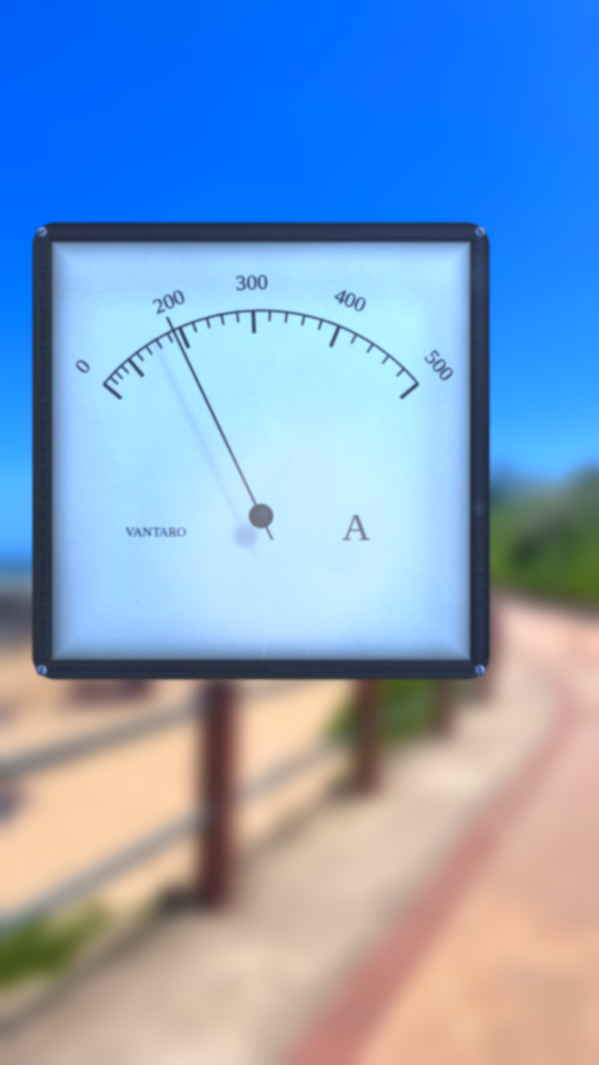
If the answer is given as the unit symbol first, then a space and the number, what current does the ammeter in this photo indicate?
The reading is A 190
